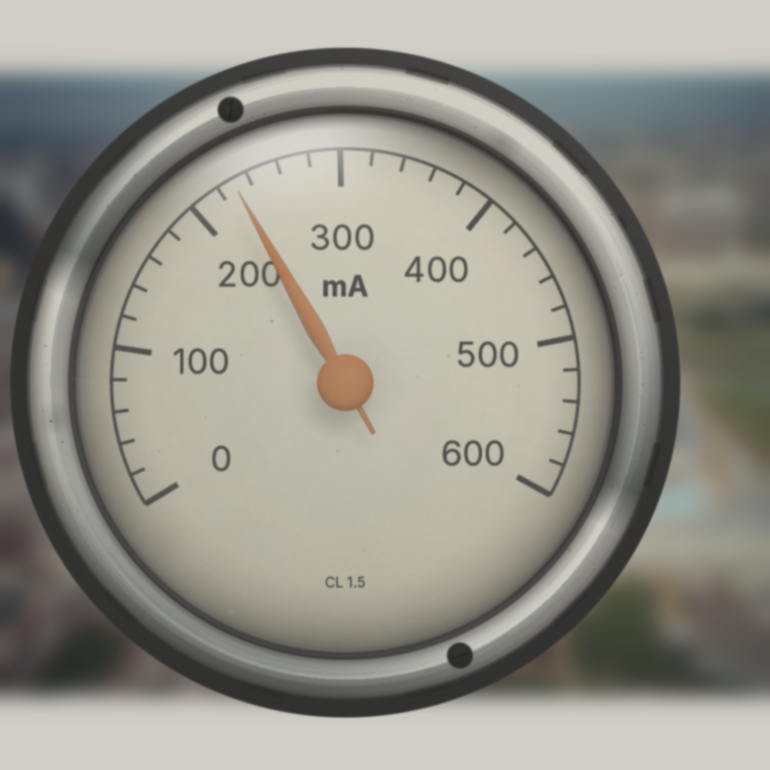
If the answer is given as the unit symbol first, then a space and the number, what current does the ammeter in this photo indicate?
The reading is mA 230
